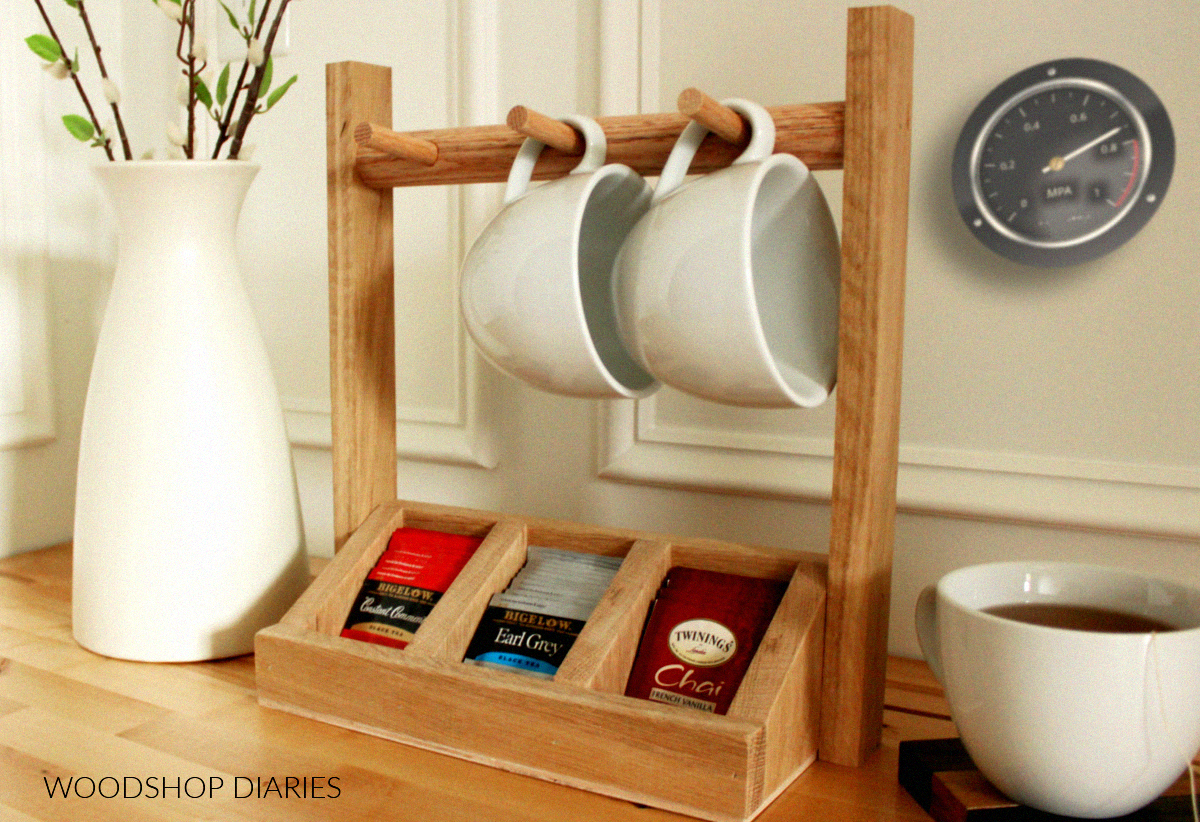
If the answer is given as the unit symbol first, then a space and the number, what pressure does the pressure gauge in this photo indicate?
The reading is MPa 0.75
